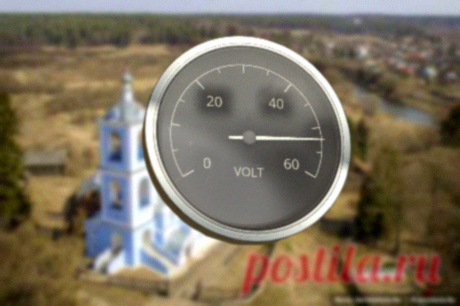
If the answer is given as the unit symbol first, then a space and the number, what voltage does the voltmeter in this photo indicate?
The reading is V 52.5
